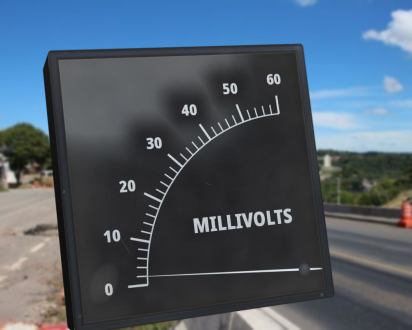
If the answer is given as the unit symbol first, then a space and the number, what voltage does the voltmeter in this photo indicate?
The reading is mV 2
